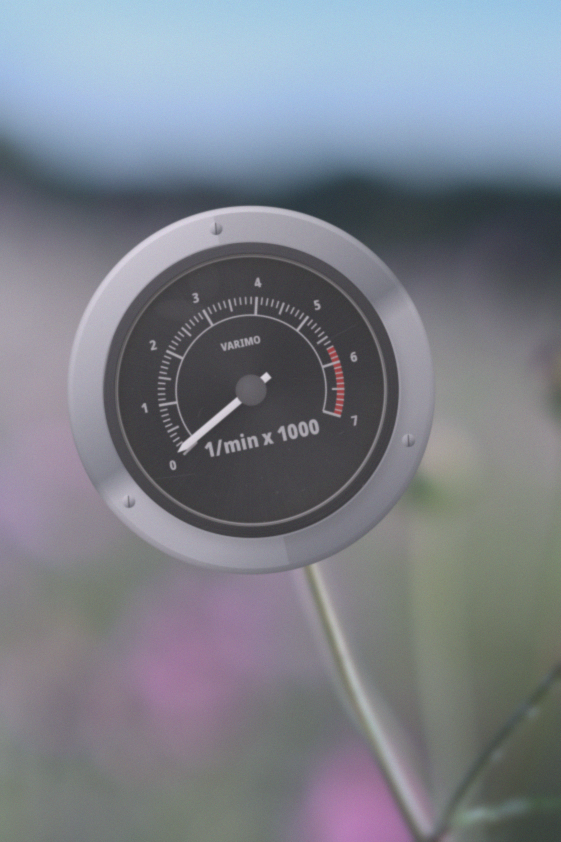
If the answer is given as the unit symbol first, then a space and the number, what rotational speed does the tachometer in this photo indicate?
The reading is rpm 100
